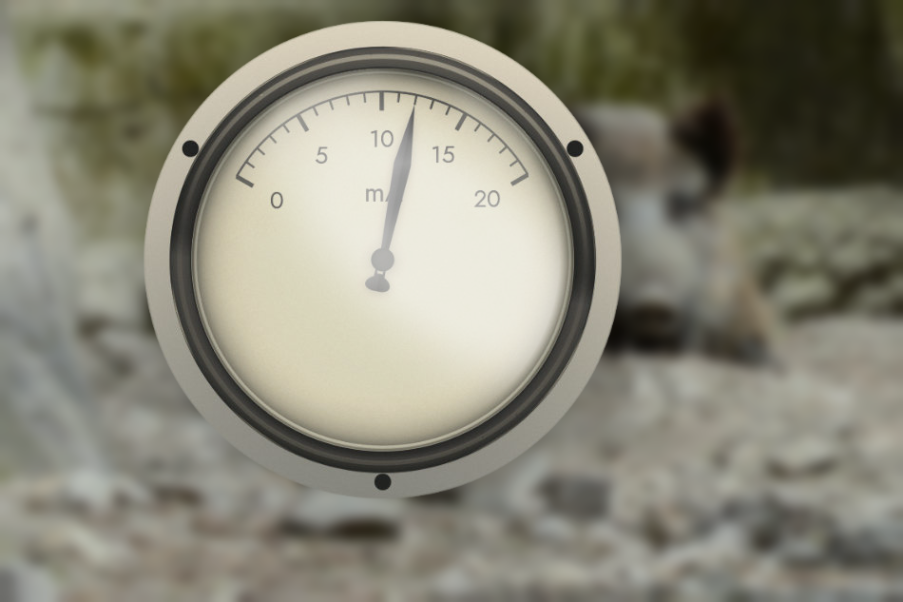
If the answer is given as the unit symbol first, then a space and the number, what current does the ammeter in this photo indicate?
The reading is mA 12
